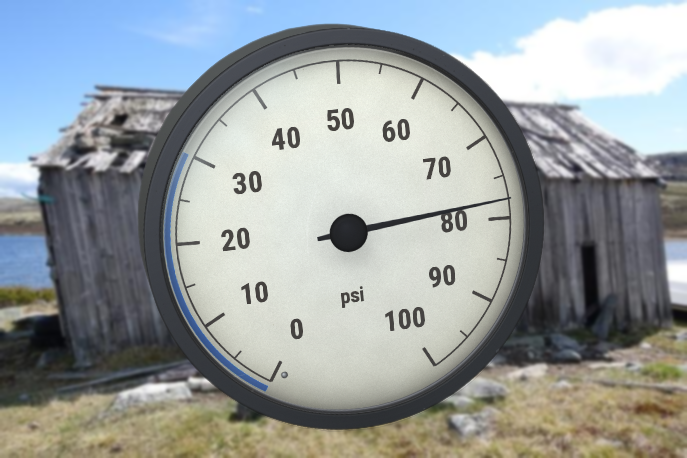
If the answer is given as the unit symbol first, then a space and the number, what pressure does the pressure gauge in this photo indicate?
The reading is psi 77.5
